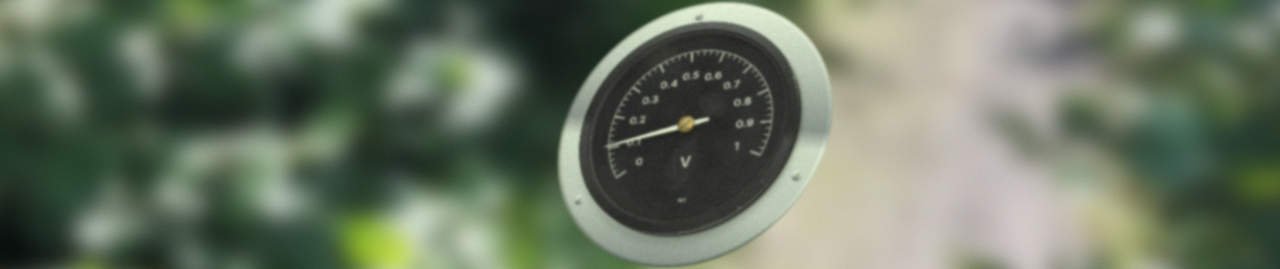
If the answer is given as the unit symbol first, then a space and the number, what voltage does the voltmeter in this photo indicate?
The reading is V 0.1
